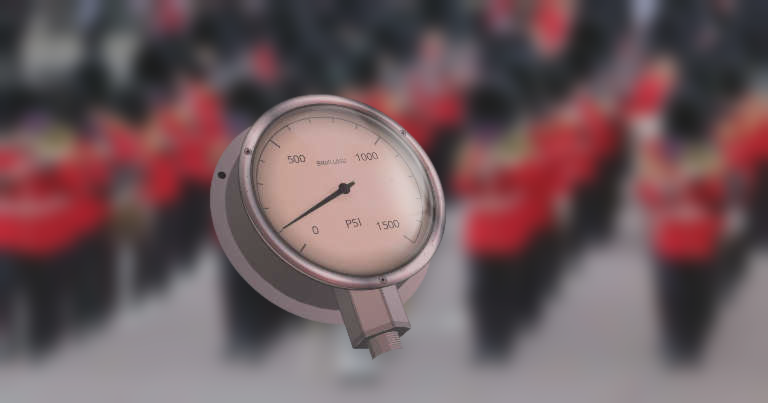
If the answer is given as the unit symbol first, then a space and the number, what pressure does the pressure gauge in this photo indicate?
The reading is psi 100
